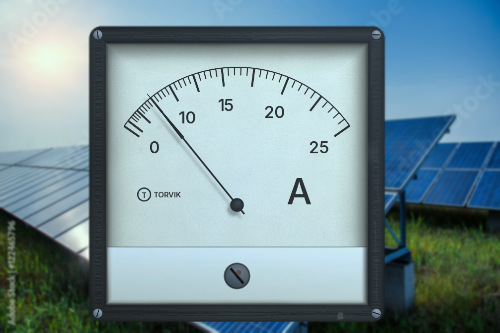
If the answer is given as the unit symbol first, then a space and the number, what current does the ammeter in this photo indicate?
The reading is A 7.5
